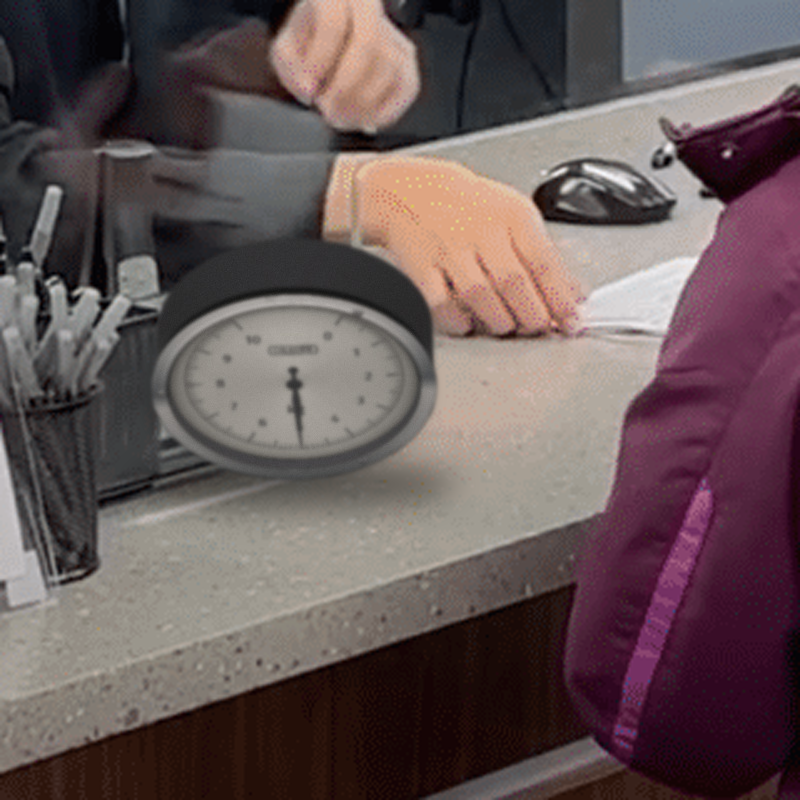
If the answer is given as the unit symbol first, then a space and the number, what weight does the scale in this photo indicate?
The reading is kg 5
